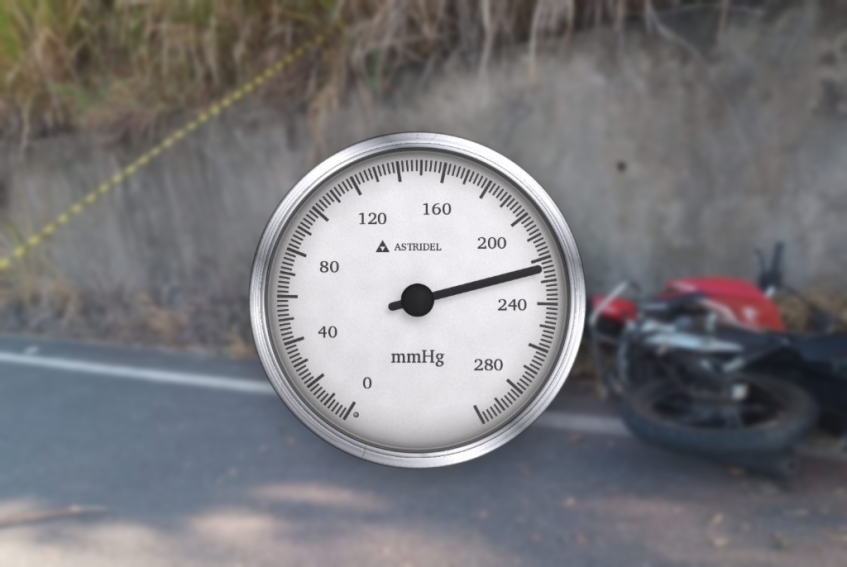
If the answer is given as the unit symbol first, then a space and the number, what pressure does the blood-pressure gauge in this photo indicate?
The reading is mmHg 224
